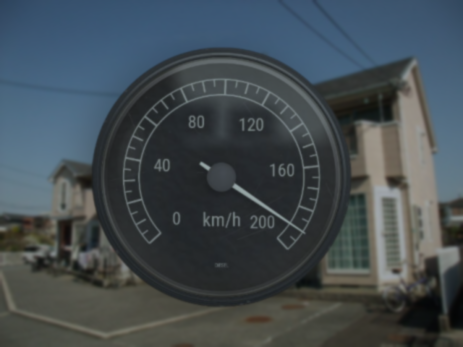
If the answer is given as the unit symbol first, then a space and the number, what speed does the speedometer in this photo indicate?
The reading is km/h 190
